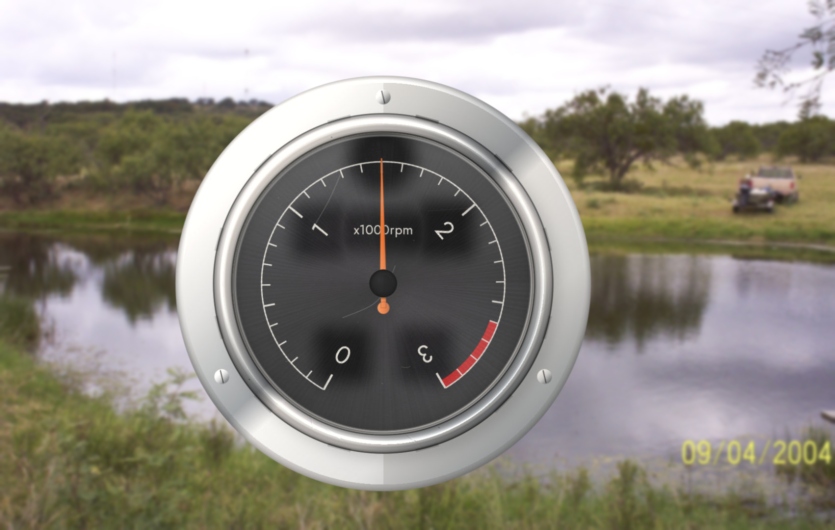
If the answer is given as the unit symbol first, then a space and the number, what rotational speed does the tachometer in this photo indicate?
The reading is rpm 1500
